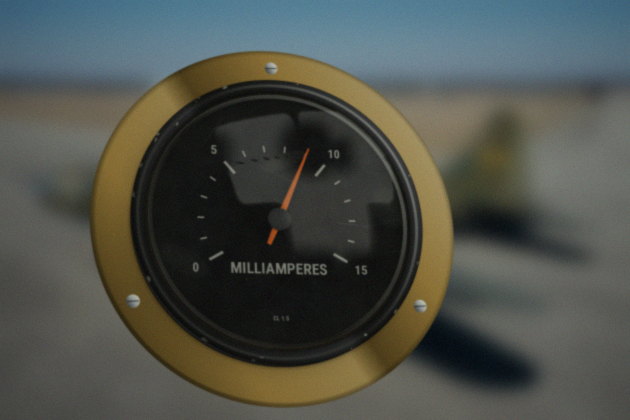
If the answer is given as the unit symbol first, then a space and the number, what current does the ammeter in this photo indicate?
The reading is mA 9
